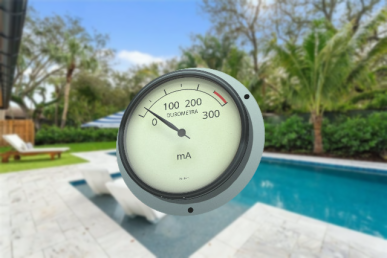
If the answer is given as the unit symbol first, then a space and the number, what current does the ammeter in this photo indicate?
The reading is mA 25
